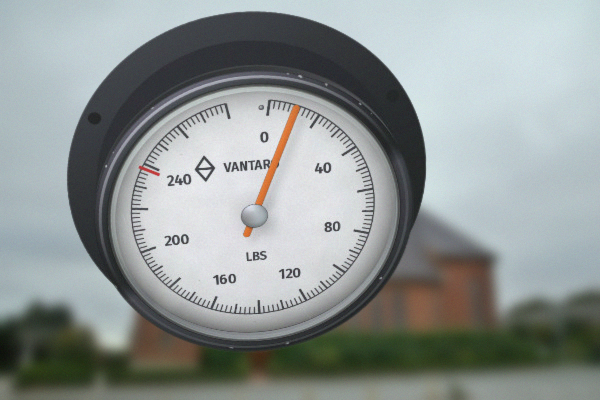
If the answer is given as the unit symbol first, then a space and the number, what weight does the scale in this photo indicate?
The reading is lb 10
